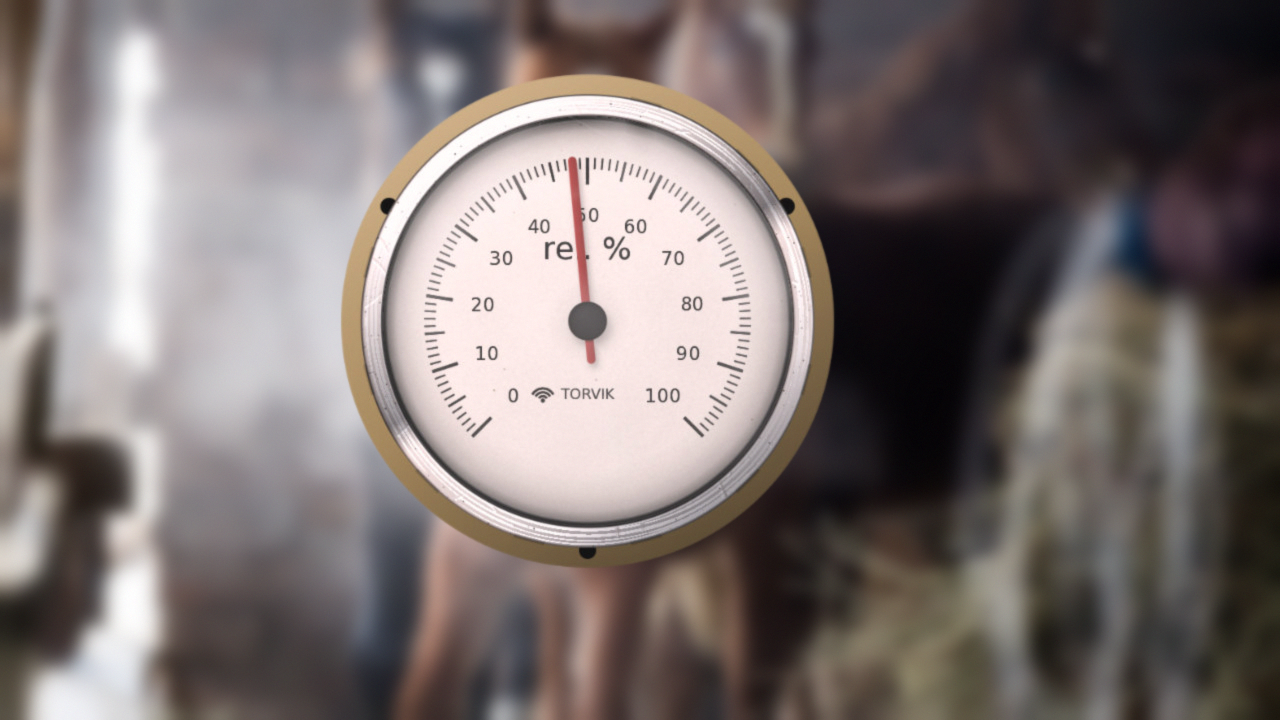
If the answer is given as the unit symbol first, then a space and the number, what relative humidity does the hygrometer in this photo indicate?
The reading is % 48
